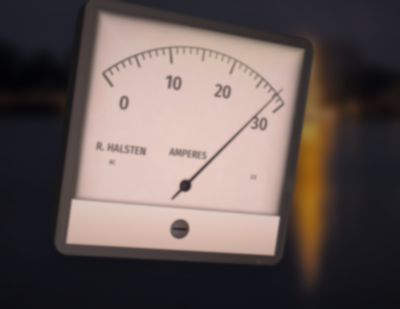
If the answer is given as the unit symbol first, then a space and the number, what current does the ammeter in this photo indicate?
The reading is A 28
